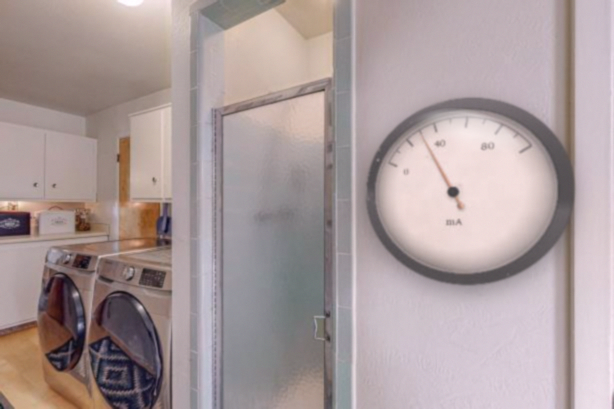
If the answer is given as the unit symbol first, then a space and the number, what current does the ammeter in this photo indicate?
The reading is mA 30
